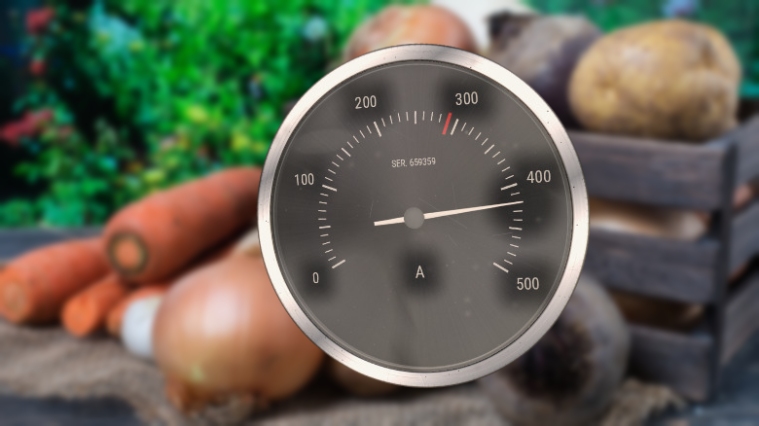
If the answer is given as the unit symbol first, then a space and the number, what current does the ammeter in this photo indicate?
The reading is A 420
